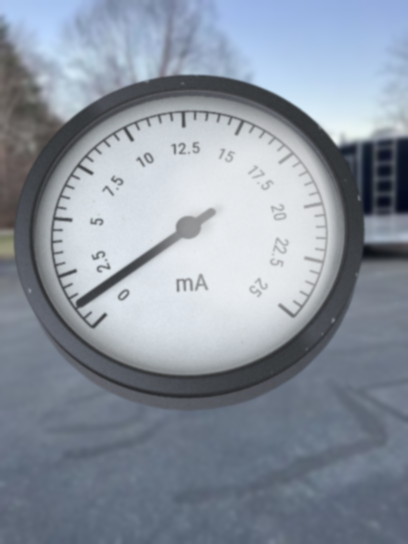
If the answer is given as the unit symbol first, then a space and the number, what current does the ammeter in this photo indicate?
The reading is mA 1
